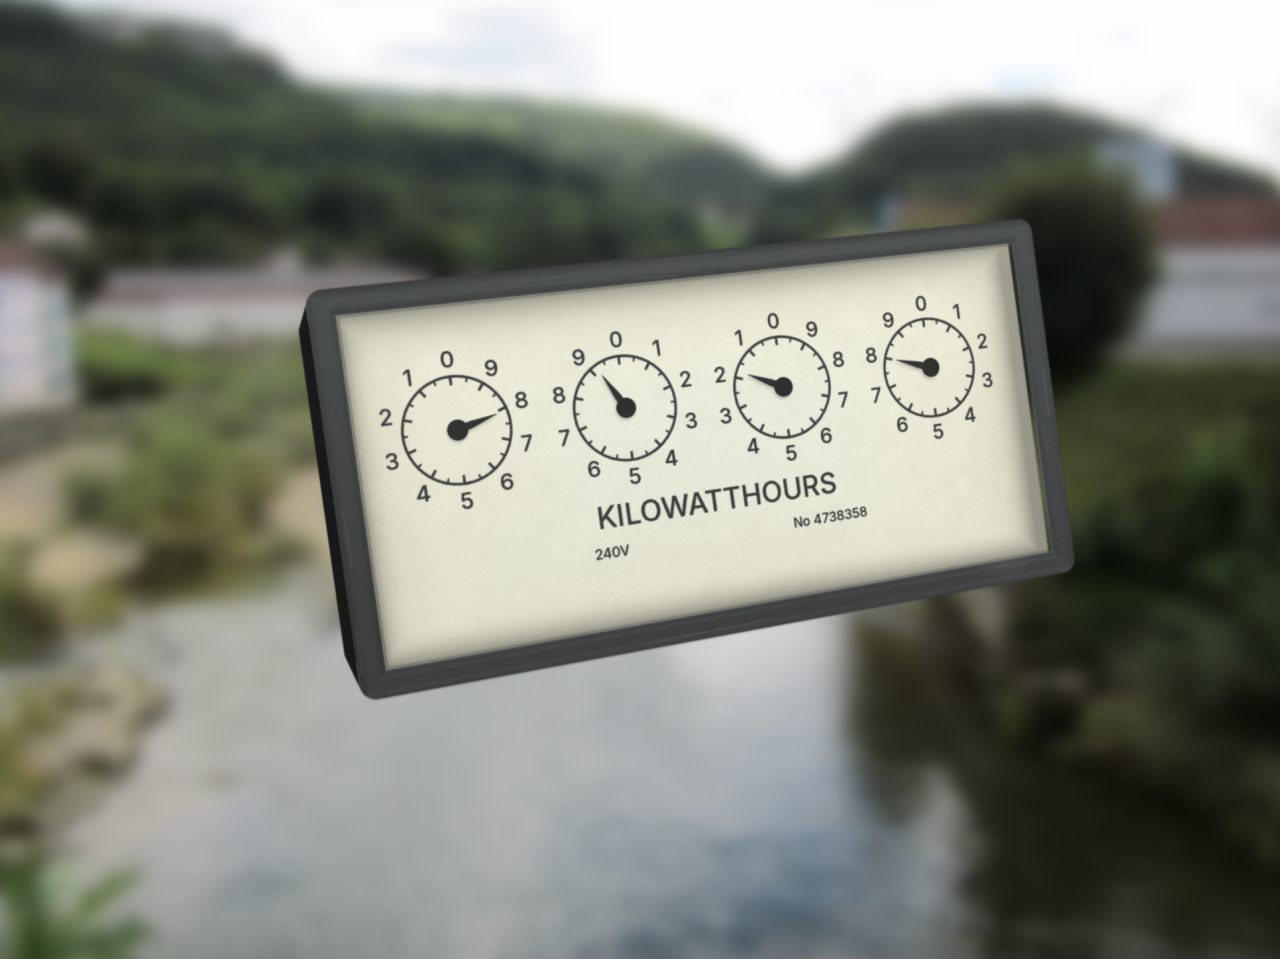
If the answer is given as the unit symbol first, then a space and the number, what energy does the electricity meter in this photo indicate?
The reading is kWh 7918
